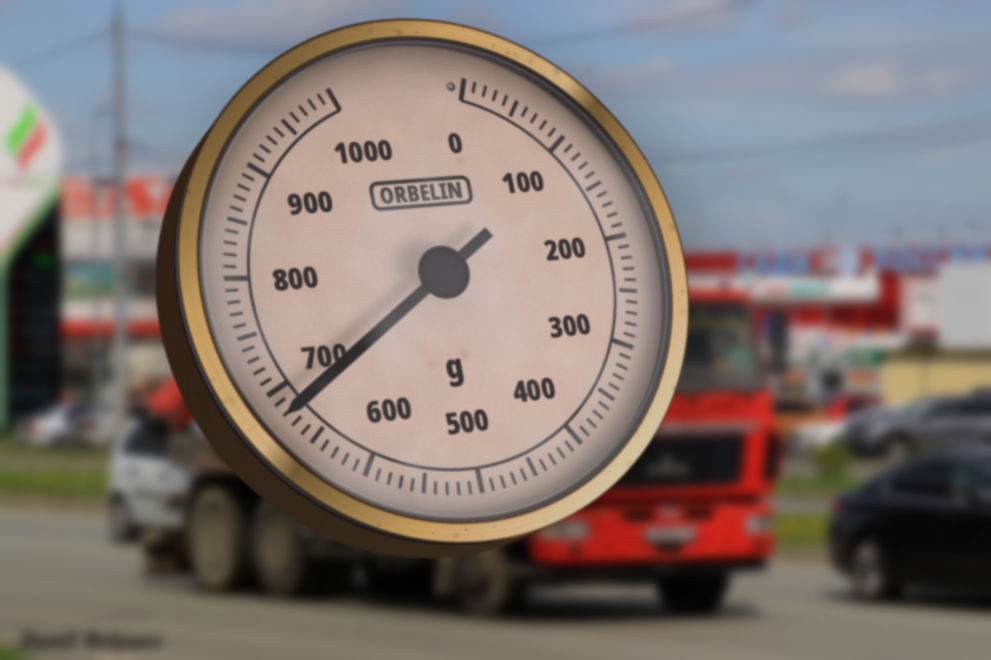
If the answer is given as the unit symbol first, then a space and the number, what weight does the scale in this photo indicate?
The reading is g 680
